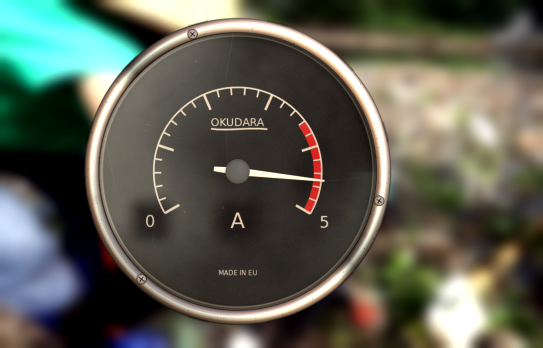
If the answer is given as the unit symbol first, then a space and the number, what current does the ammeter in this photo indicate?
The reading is A 4.5
